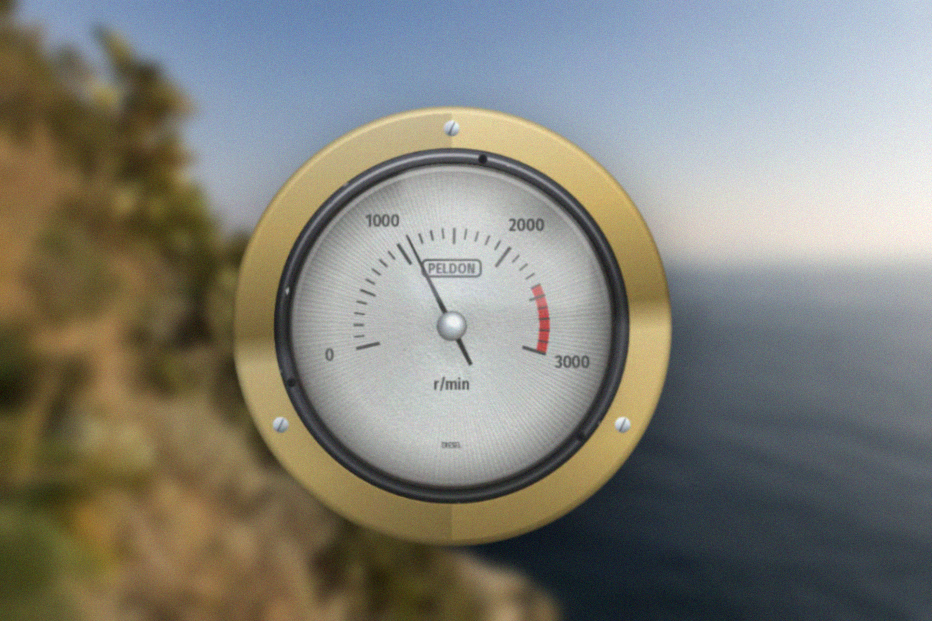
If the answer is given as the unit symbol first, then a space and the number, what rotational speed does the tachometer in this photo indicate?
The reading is rpm 1100
